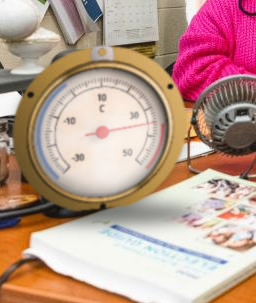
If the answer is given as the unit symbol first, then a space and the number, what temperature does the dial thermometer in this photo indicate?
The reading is °C 35
